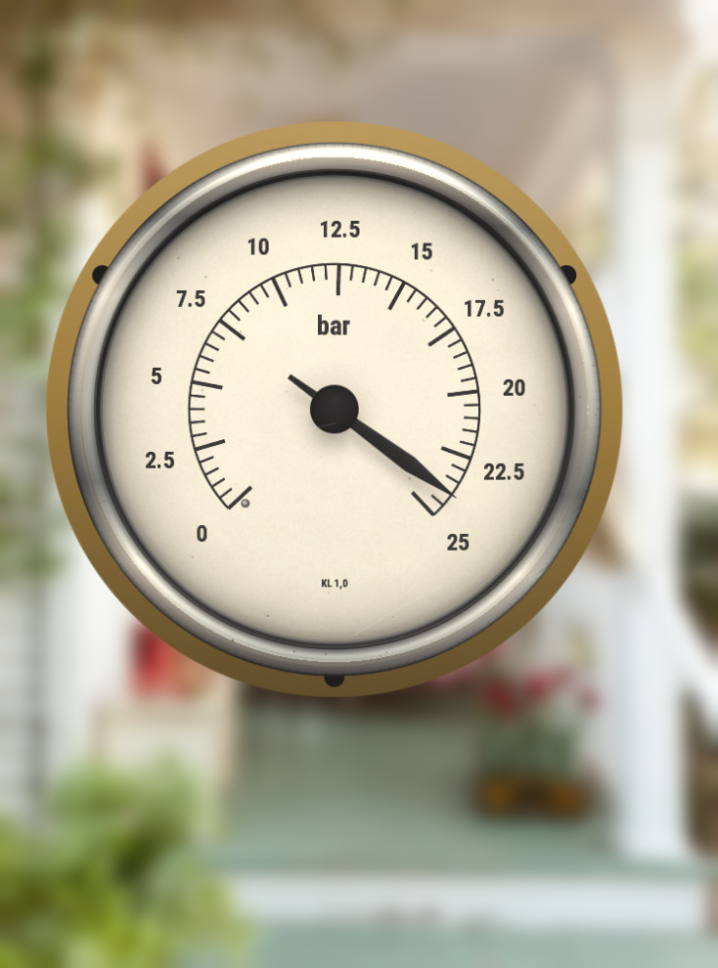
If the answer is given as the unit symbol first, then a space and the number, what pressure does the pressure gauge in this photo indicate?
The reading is bar 24
